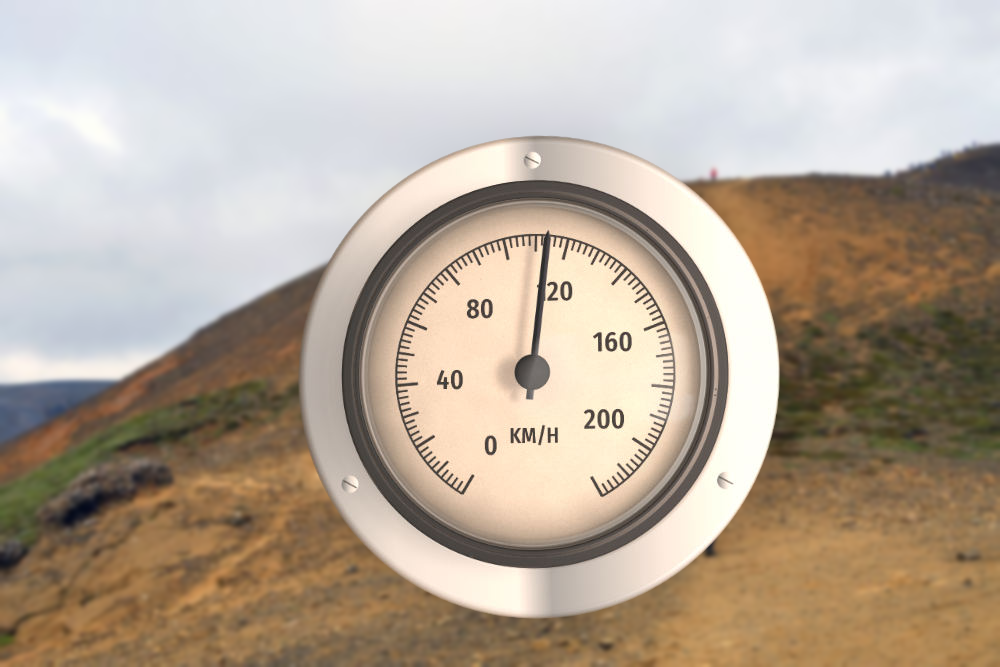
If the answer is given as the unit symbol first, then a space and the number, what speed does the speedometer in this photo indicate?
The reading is km/h 114
